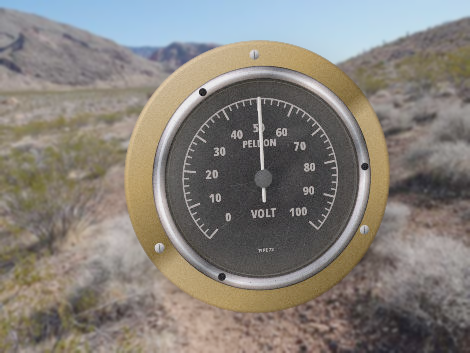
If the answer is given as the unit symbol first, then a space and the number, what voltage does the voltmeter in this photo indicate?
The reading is V 50
